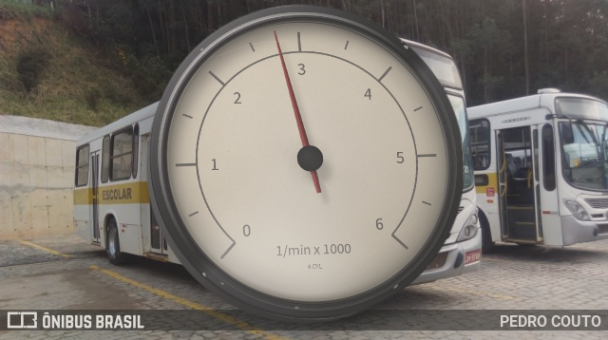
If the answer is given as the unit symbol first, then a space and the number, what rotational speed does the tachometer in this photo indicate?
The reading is rpm 2750
